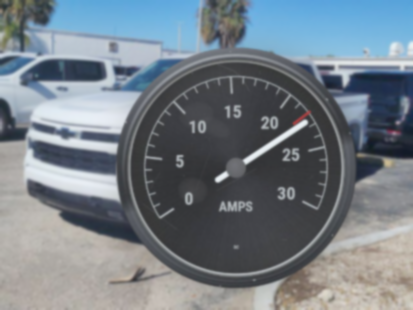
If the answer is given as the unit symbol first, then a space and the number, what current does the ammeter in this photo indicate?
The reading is A 22.5
